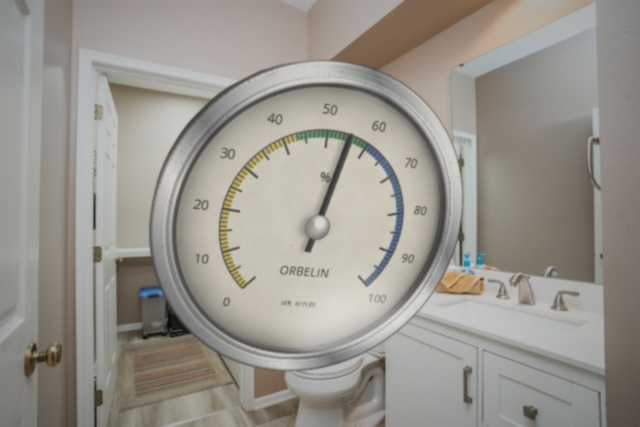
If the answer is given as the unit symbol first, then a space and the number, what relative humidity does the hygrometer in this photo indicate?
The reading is % 55
